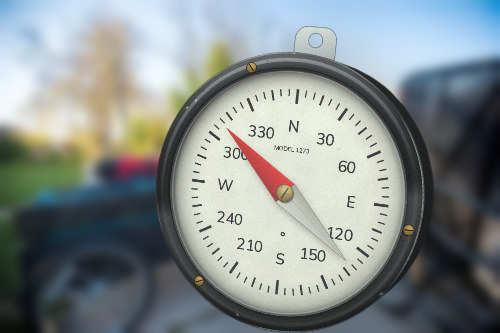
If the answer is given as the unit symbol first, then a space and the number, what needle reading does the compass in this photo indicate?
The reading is ° 310
